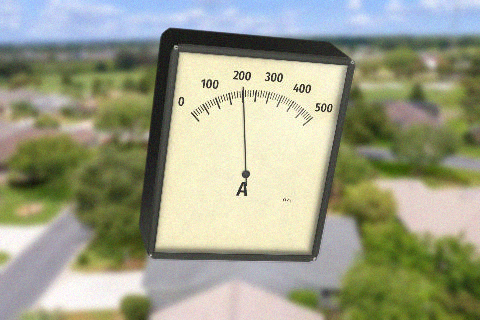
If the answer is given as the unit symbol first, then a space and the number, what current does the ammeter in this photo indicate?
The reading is A 200
